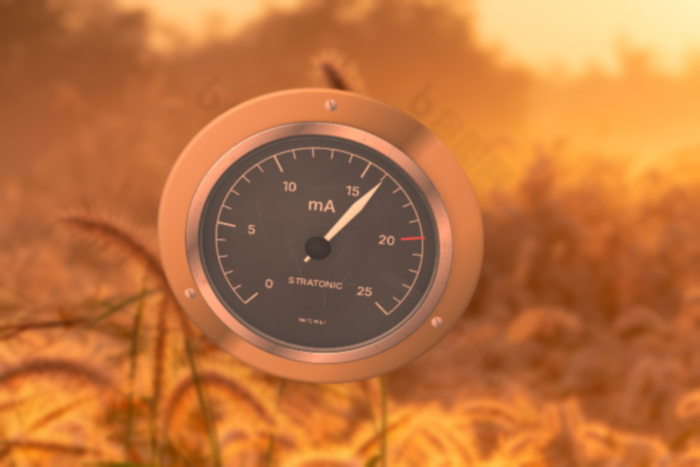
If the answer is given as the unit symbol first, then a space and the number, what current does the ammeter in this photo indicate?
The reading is mA 16
